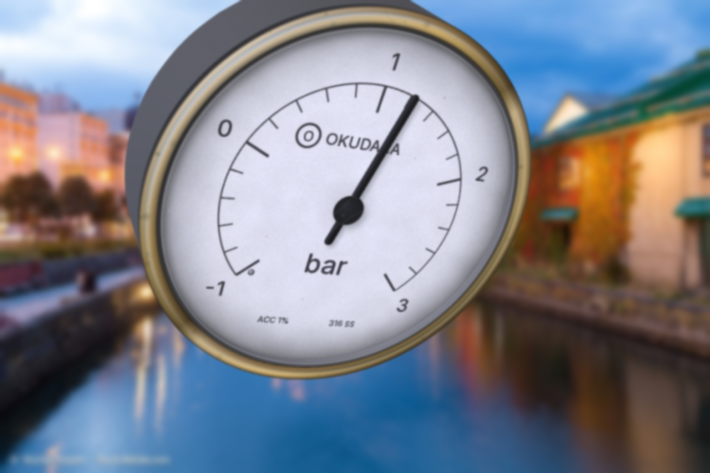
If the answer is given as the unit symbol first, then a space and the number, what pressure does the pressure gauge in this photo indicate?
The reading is bar 1.2
